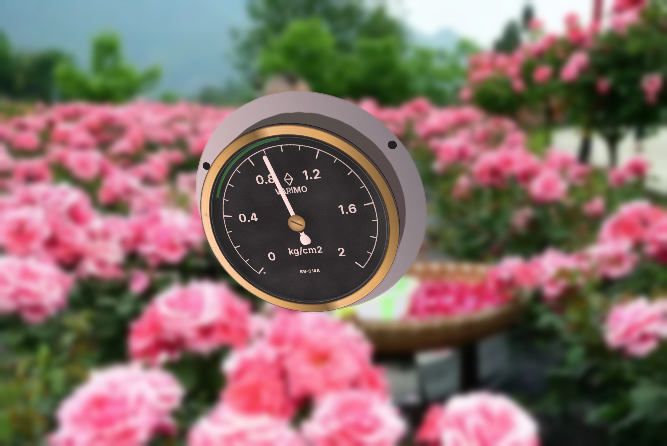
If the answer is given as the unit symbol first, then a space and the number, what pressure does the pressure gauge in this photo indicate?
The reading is kg/cm² 0.9
